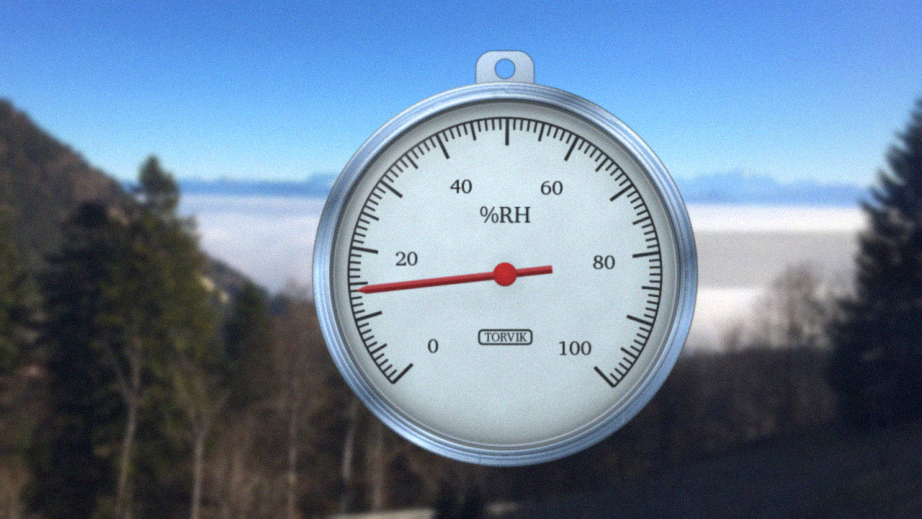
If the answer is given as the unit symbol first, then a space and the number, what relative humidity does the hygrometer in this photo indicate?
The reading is % 14
